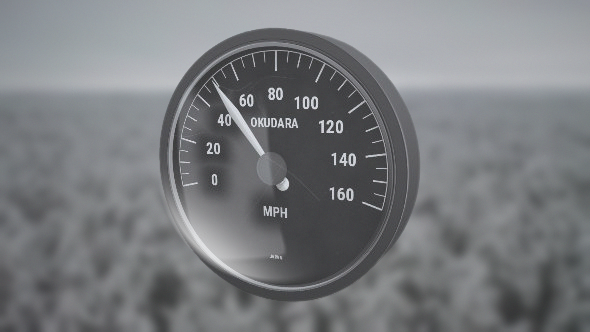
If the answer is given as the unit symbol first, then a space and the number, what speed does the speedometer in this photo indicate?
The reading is mph 50
